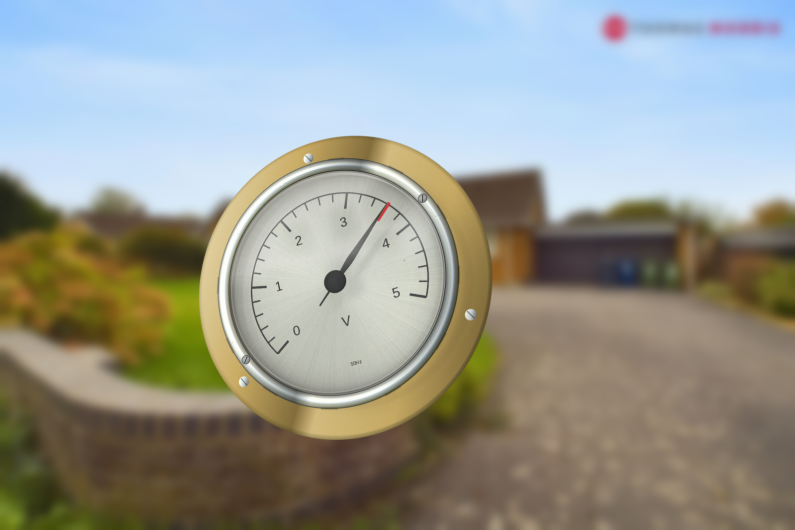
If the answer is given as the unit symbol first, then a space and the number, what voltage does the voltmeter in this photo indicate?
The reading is V 3.6
